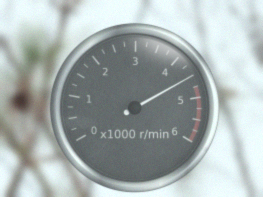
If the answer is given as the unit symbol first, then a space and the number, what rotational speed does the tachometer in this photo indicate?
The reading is rpm 4500
